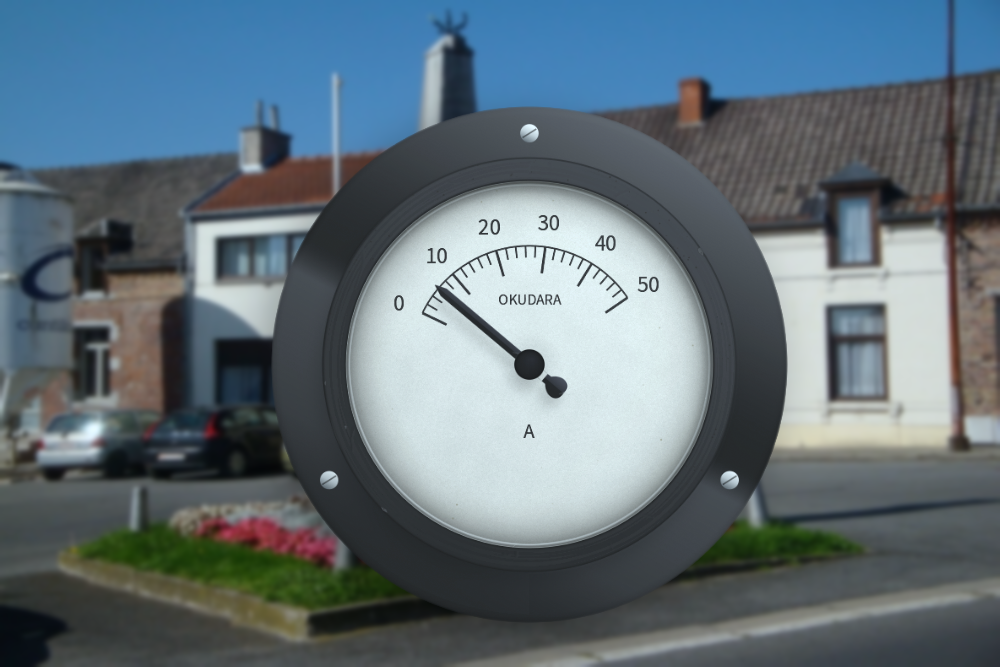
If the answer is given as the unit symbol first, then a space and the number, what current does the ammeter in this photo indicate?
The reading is A 6
